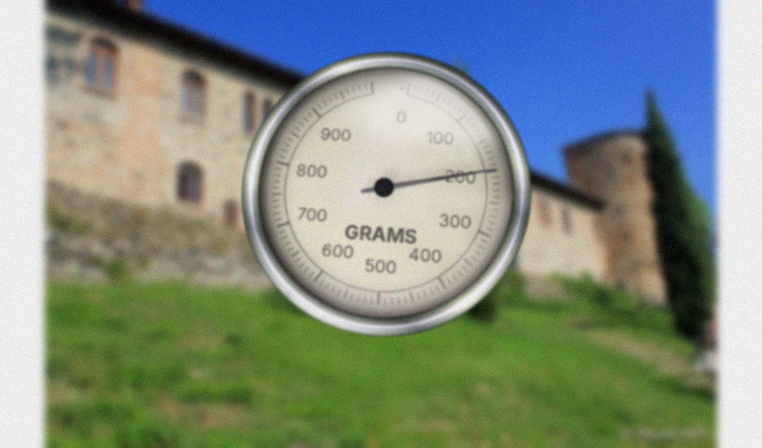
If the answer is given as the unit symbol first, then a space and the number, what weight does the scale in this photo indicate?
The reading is g 200
